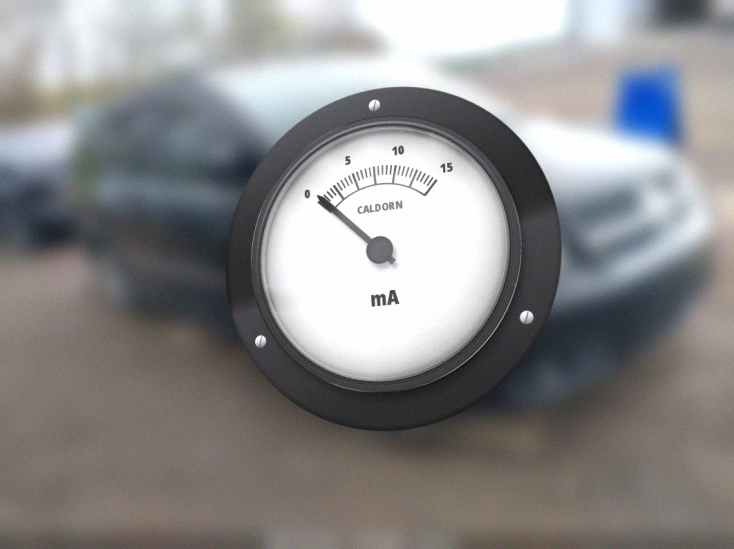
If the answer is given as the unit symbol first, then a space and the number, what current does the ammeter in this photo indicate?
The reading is mA 0.5
